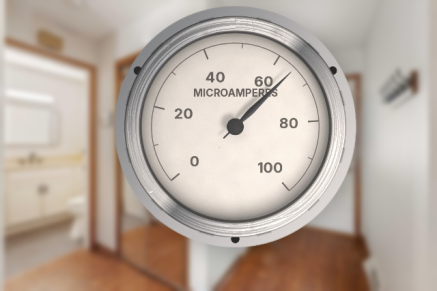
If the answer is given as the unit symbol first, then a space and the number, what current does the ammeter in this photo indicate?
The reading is µA 65
